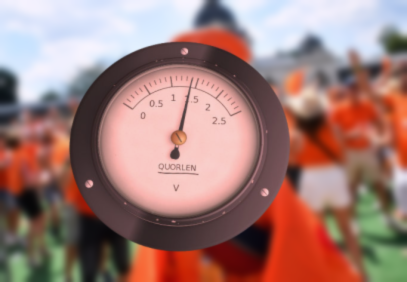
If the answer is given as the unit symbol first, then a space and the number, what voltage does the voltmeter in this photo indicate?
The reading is V 1.4
